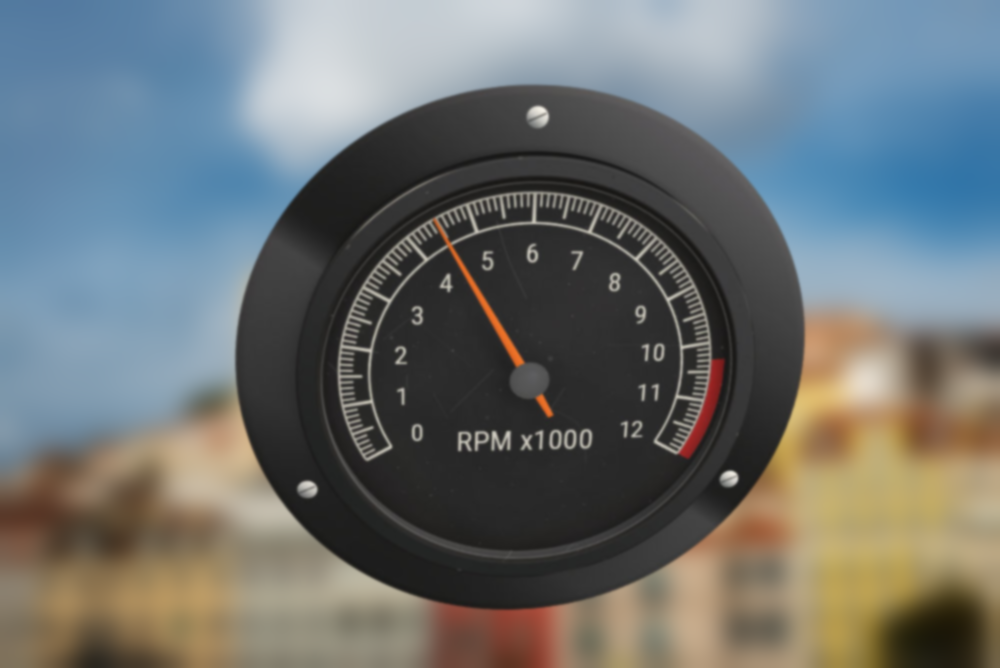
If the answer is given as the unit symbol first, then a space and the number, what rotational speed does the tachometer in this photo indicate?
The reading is rpm 4500
